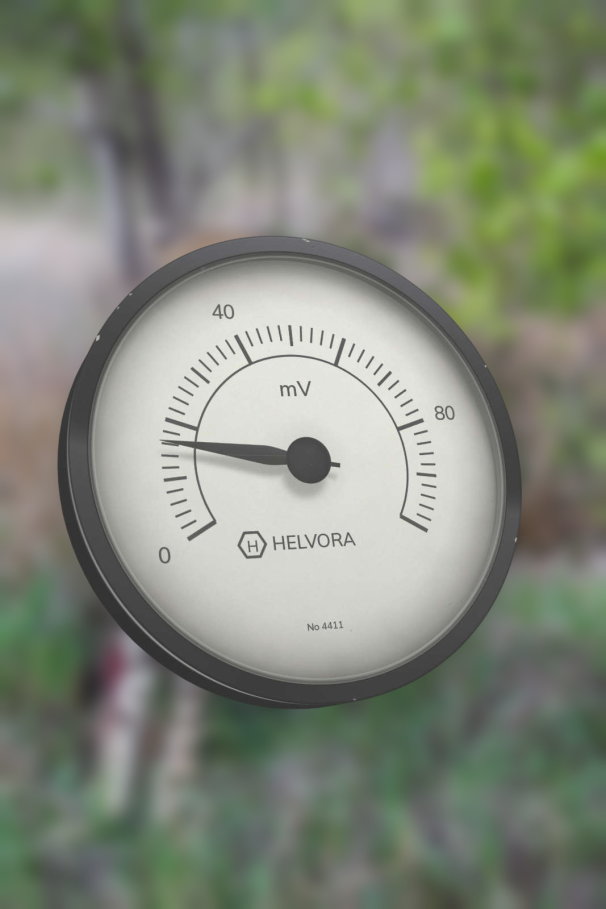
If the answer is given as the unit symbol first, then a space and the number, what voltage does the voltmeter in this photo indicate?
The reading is mV 16
